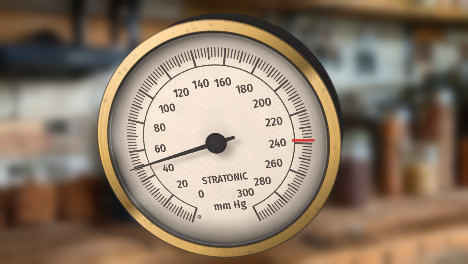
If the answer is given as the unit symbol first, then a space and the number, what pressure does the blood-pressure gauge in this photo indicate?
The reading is mmHg 50
